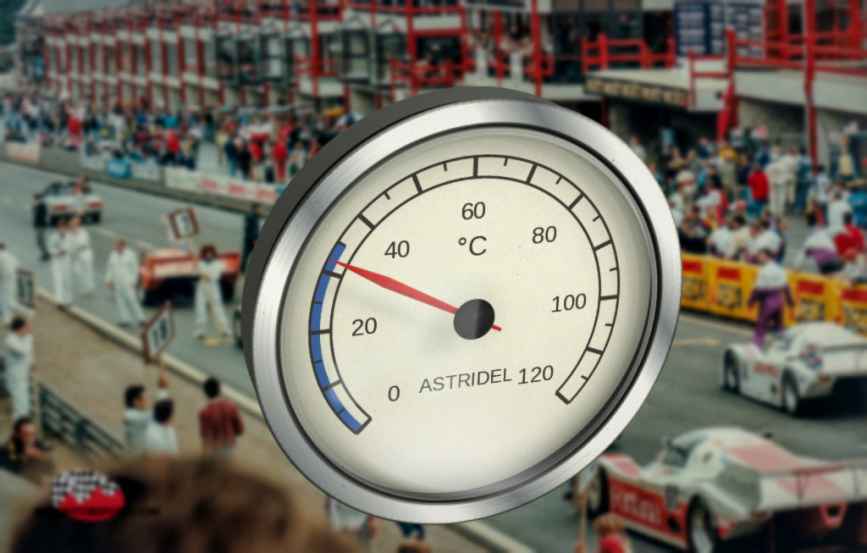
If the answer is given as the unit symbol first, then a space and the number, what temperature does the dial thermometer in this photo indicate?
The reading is °C 32.5
